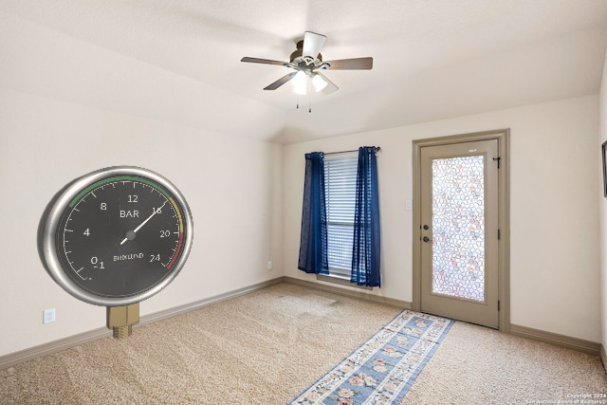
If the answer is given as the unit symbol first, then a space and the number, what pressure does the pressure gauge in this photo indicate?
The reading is bar 16
